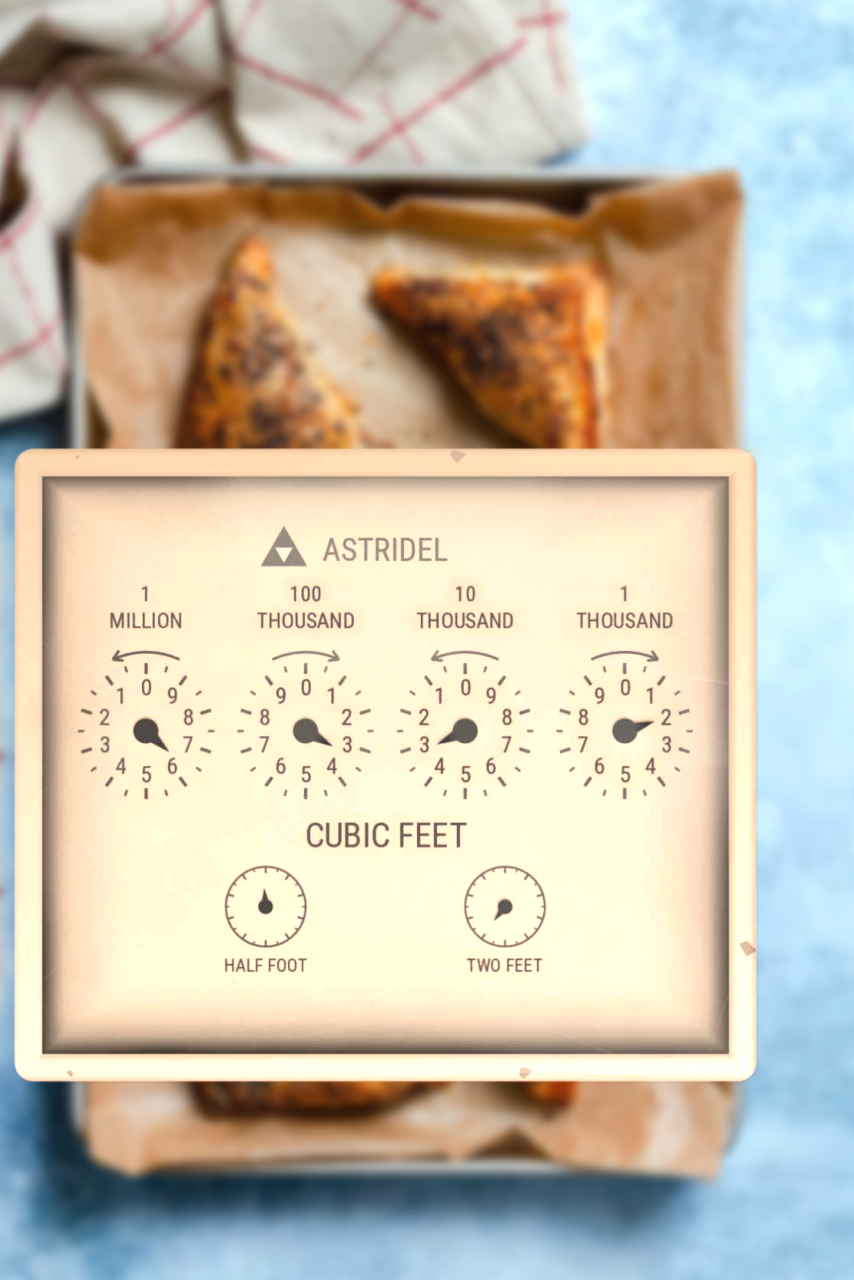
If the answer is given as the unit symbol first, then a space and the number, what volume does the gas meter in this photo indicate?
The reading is ft³ 633200
